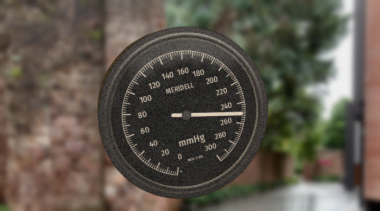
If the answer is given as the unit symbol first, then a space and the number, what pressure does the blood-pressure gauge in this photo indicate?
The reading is mmHg 250
